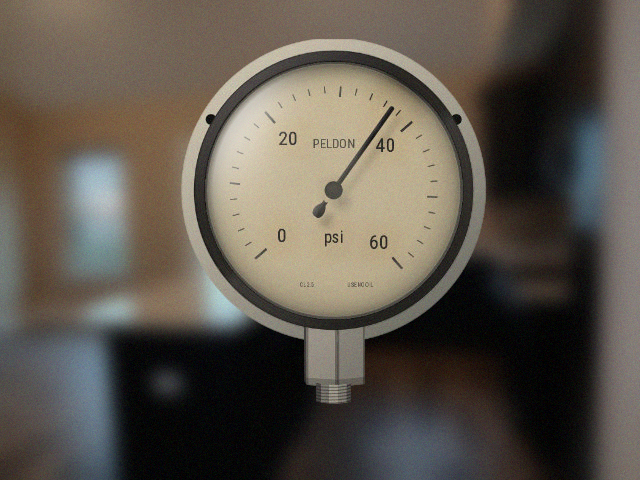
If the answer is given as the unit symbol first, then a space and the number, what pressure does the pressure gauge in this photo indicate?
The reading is psi 37
